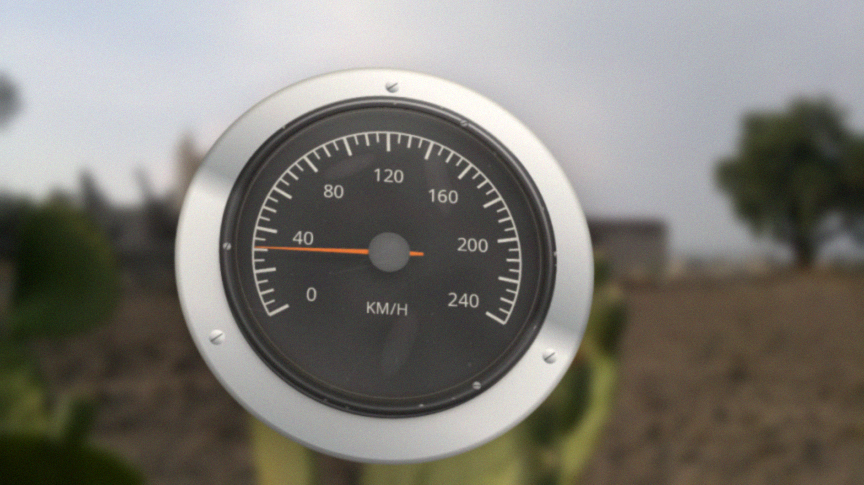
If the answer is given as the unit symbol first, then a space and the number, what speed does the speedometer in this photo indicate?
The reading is km/h 30
